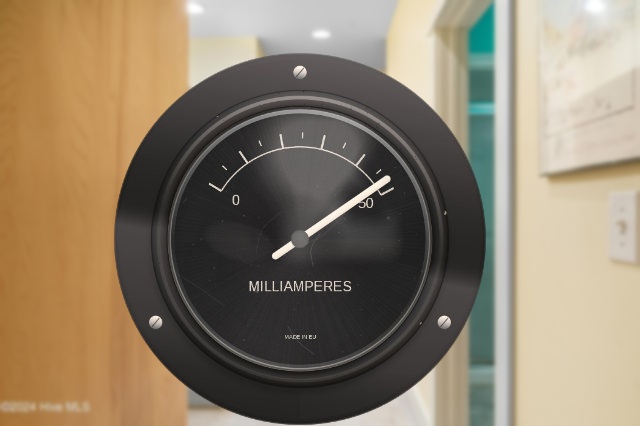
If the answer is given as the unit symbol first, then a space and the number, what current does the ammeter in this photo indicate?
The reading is mA 47.5
